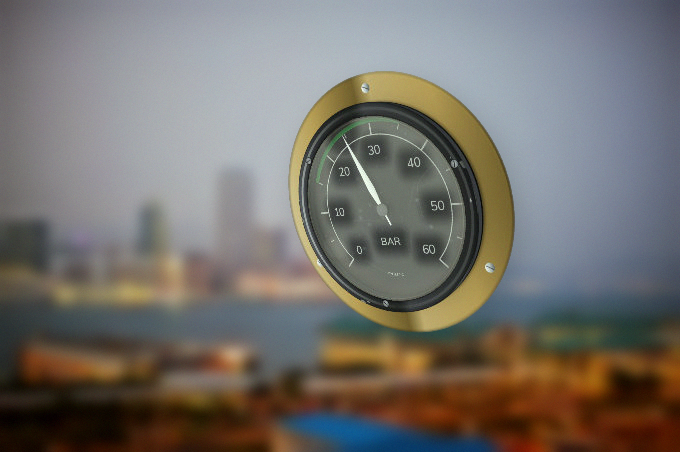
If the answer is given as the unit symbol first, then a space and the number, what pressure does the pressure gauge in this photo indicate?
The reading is bar 25
